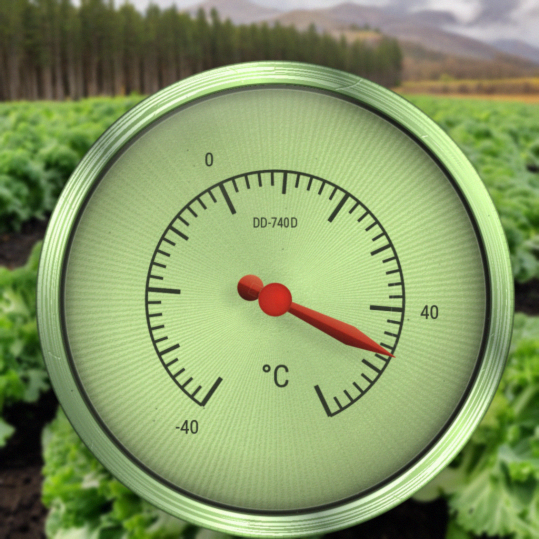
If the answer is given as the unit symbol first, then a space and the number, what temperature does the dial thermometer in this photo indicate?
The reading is °C 47
